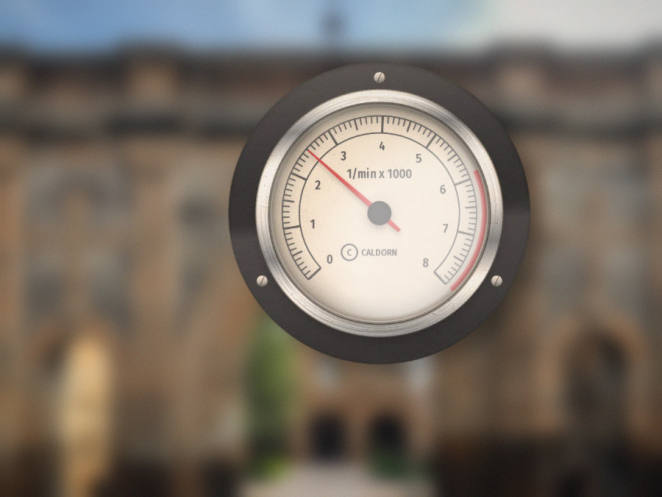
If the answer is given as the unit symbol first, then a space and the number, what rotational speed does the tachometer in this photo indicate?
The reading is rpm 2500
